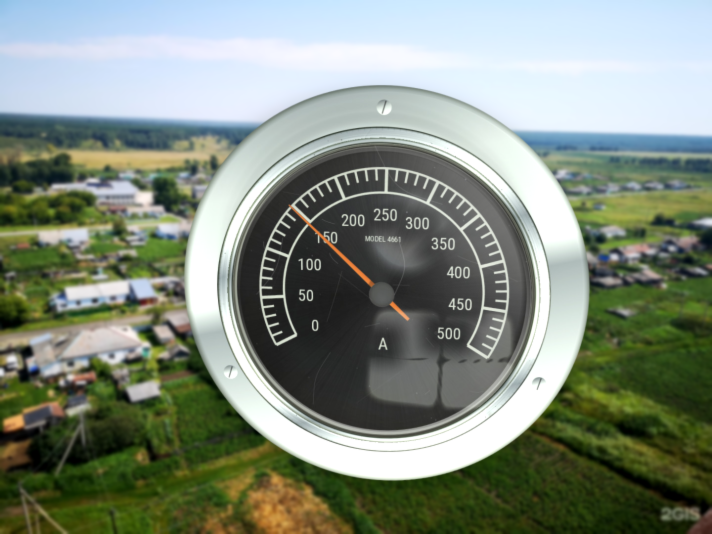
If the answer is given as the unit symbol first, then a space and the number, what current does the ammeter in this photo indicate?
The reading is A 150
